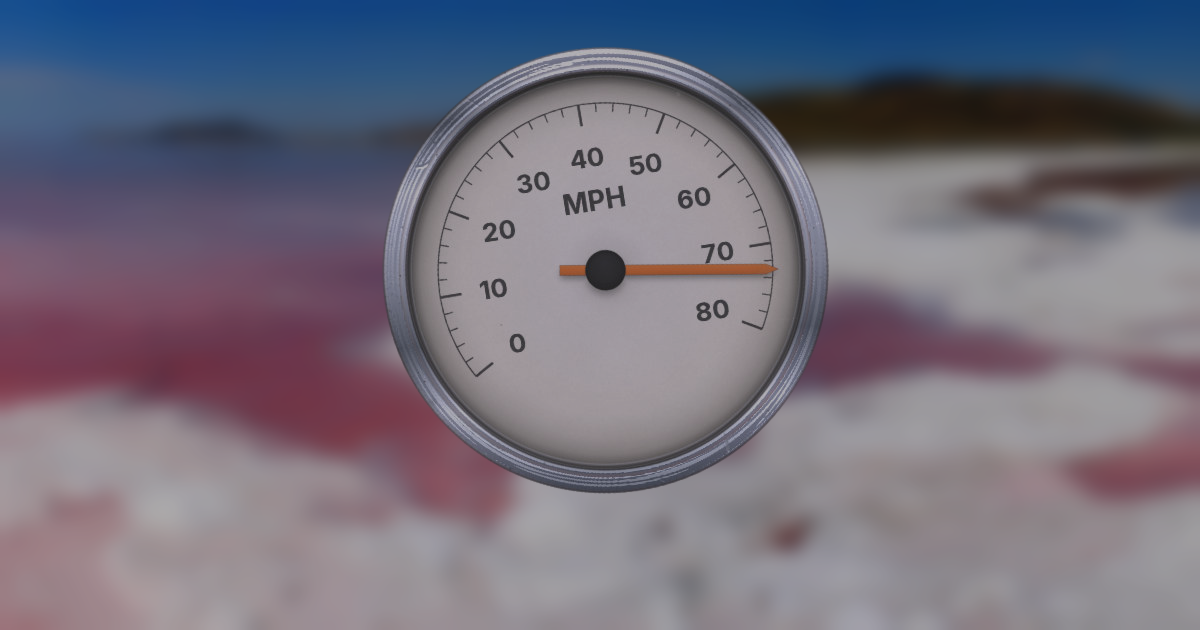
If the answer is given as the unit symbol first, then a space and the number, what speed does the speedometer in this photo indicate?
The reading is mph 73
